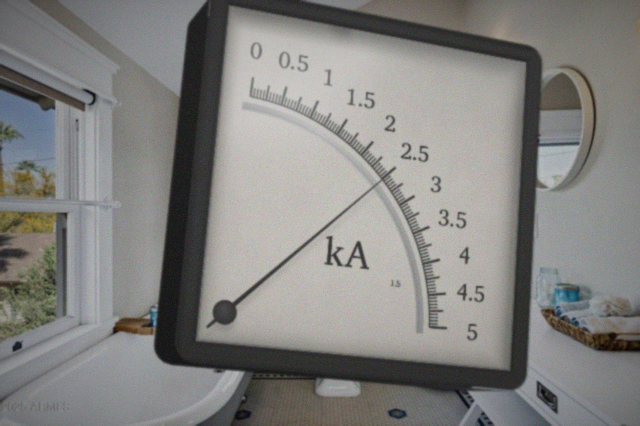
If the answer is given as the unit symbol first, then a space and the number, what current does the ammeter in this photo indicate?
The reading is kA 2.5
